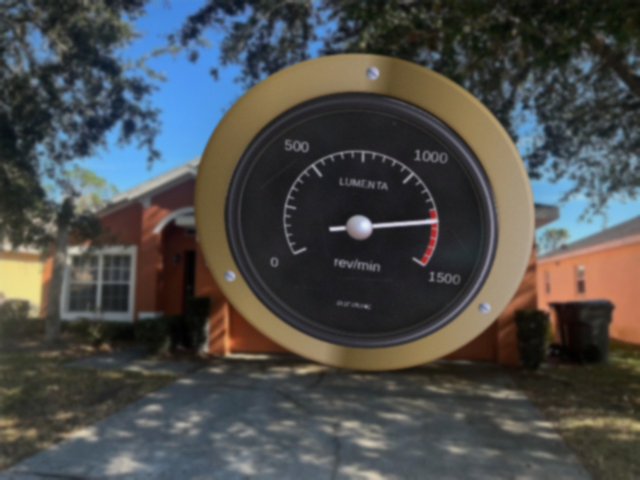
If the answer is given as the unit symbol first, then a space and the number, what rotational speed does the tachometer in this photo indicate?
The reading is rpm 1250
